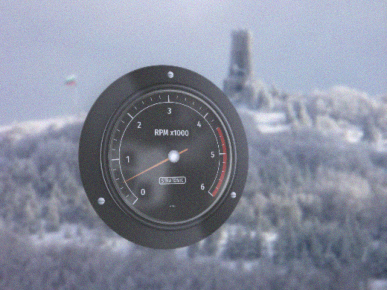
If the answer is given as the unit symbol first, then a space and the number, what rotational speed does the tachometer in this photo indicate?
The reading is rpm 500
